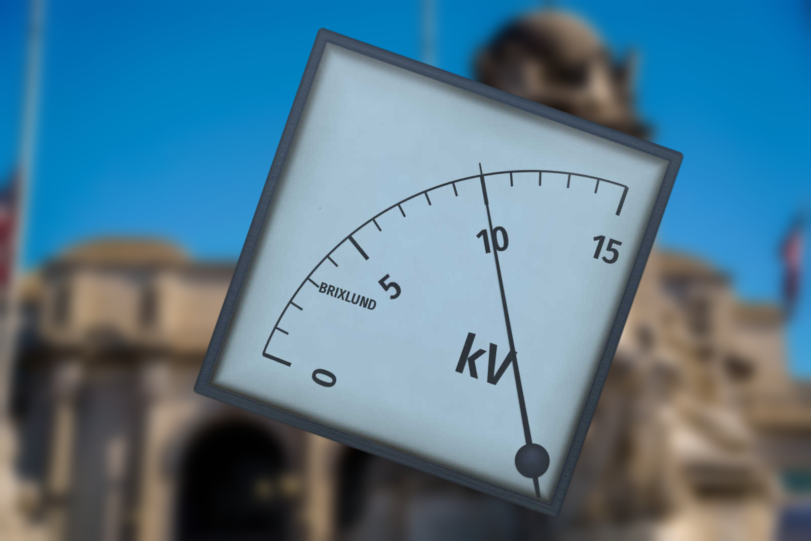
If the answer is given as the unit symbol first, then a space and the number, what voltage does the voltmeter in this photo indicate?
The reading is kV 10
